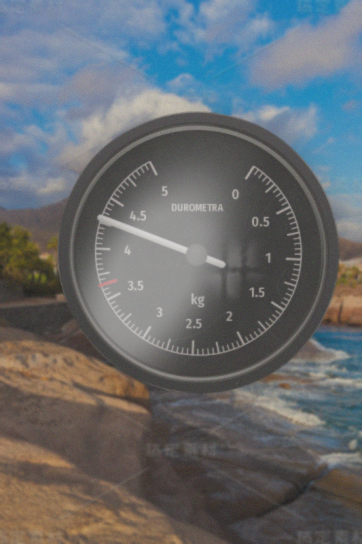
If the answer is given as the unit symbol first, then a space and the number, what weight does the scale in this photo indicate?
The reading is kg 4.3
